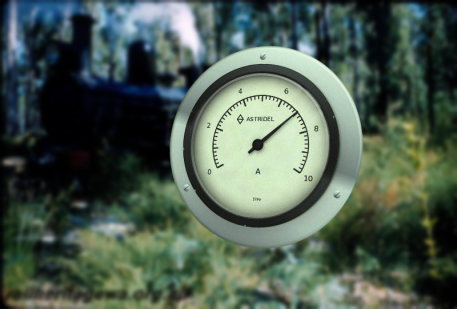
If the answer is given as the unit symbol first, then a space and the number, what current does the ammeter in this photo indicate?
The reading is A 7
